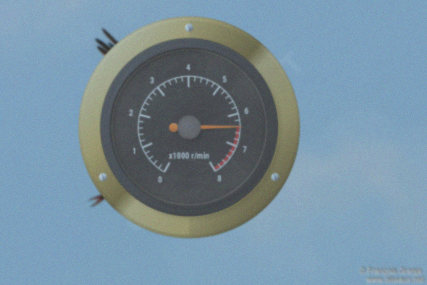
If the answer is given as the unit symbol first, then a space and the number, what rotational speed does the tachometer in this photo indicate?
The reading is rpm 6400
